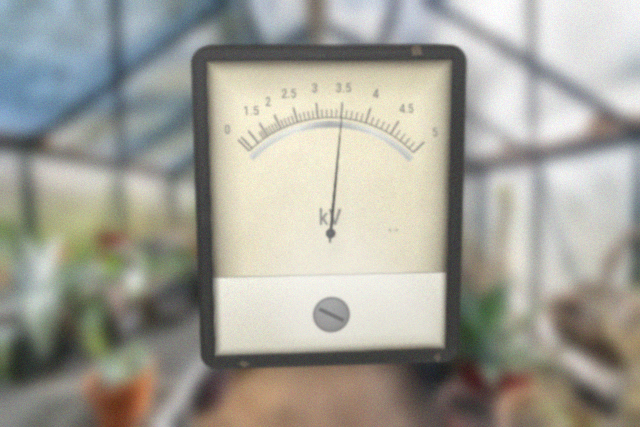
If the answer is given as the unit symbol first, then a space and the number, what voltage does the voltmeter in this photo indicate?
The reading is kV 3.5
